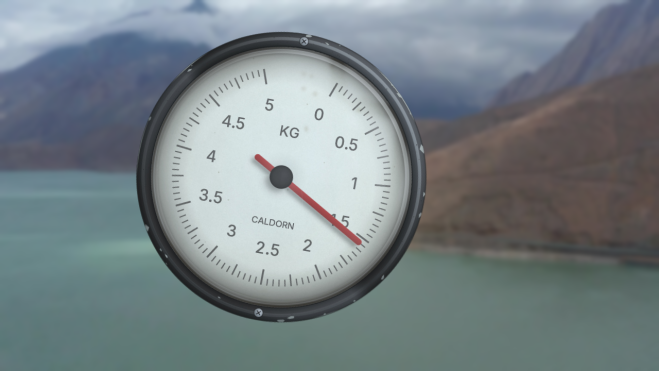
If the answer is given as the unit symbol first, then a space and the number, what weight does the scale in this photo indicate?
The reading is kg 1.55
